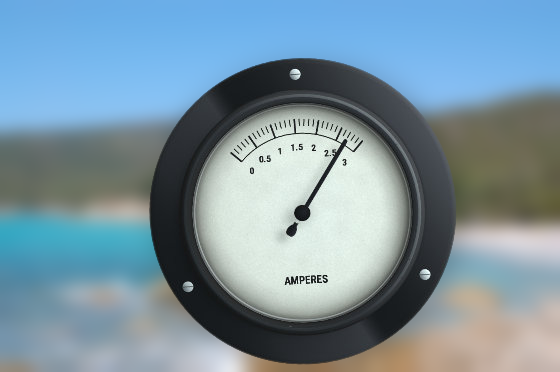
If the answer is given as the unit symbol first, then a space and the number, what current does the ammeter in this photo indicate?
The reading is A 2.7
